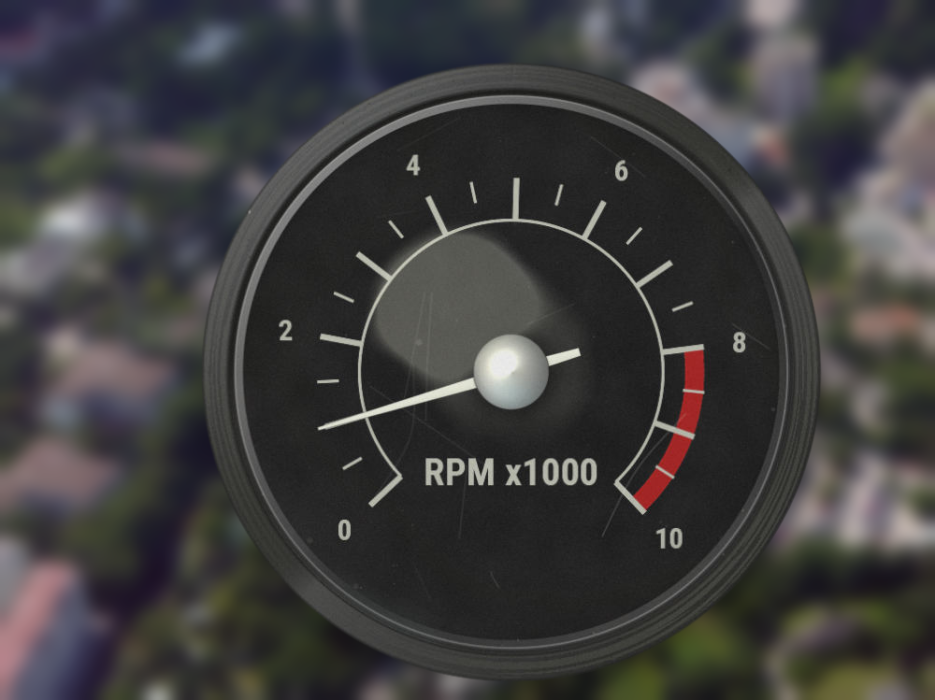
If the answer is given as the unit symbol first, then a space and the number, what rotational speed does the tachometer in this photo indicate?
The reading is rpm 1000
